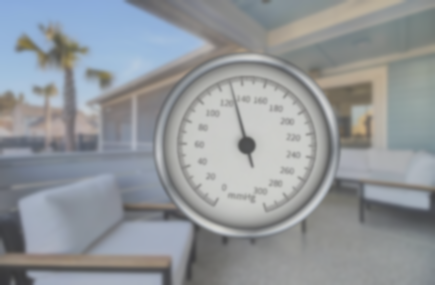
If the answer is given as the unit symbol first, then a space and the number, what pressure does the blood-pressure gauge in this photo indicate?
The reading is mmHg 130
